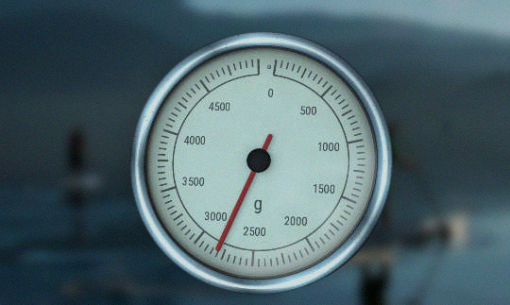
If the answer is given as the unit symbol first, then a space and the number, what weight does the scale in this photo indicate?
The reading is g 2800
